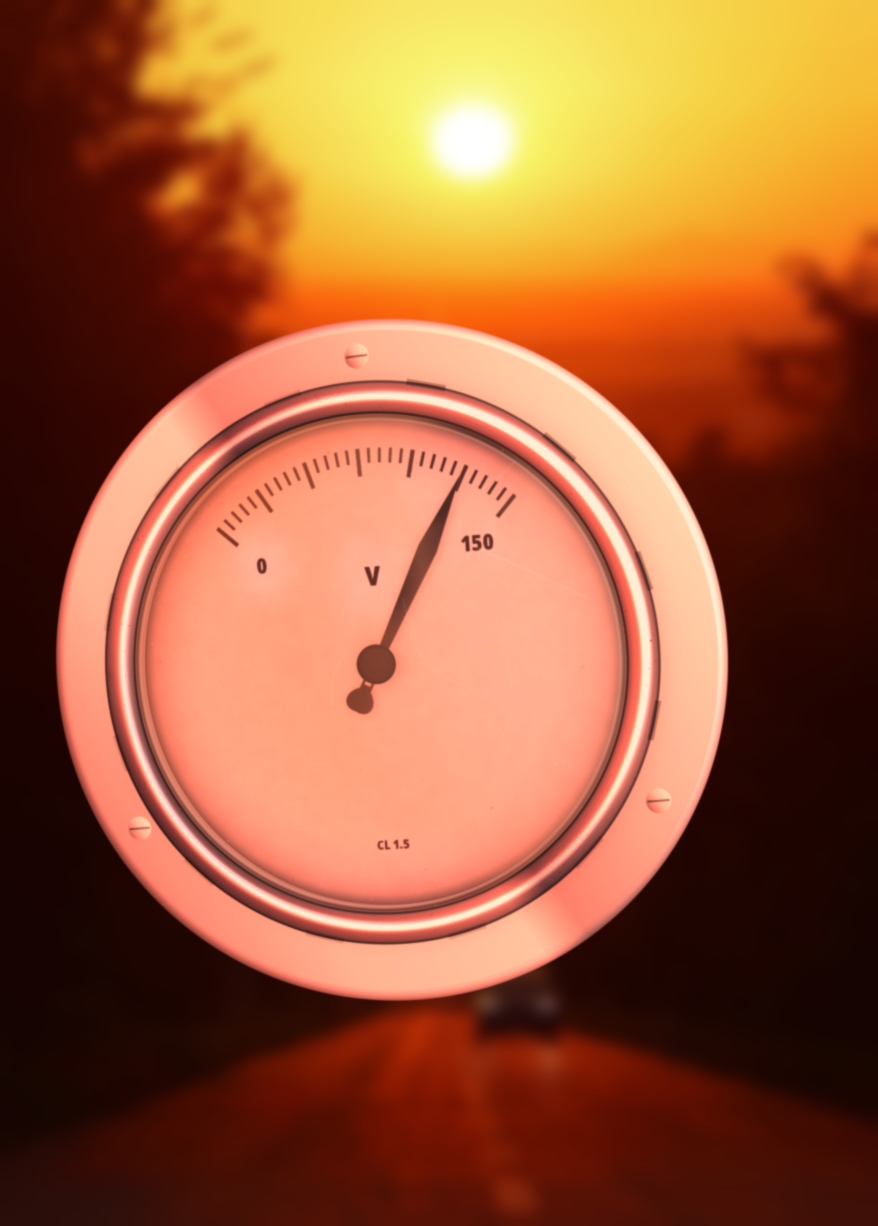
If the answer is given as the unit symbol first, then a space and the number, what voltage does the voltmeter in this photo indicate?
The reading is V 125
